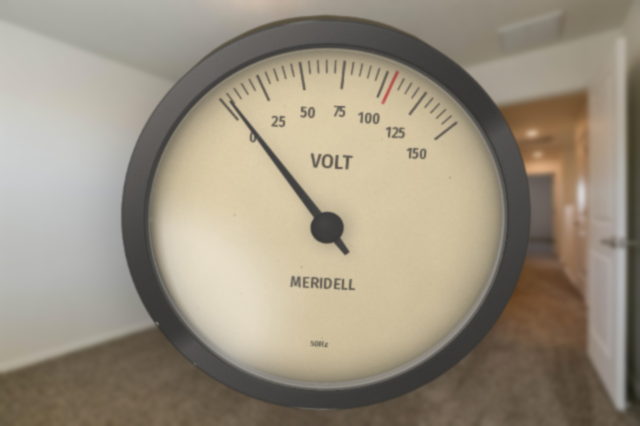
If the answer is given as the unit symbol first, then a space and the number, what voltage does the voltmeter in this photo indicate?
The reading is V 5
